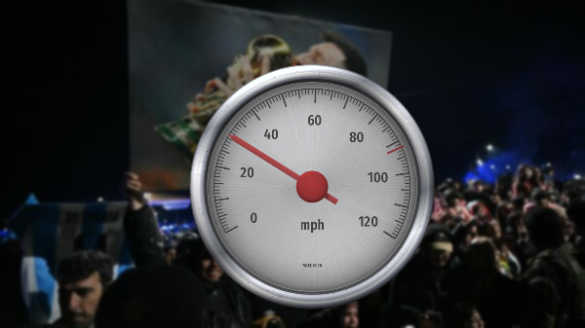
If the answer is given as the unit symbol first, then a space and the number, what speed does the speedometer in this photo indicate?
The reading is mph 30
